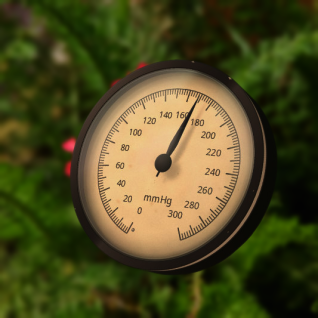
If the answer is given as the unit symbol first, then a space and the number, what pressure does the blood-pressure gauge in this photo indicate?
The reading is mmHg 170
